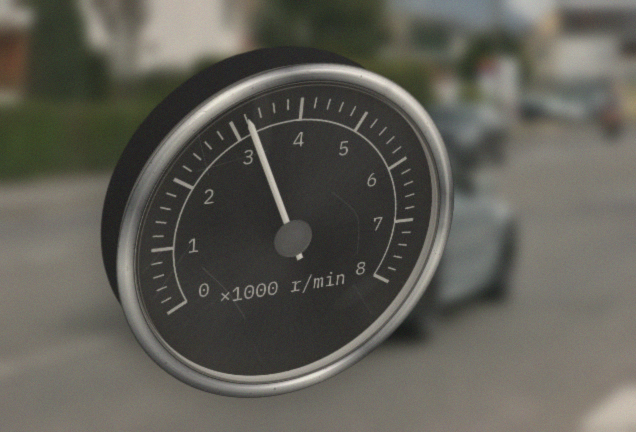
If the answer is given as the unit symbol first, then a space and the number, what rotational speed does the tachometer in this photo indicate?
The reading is rpm 3200
